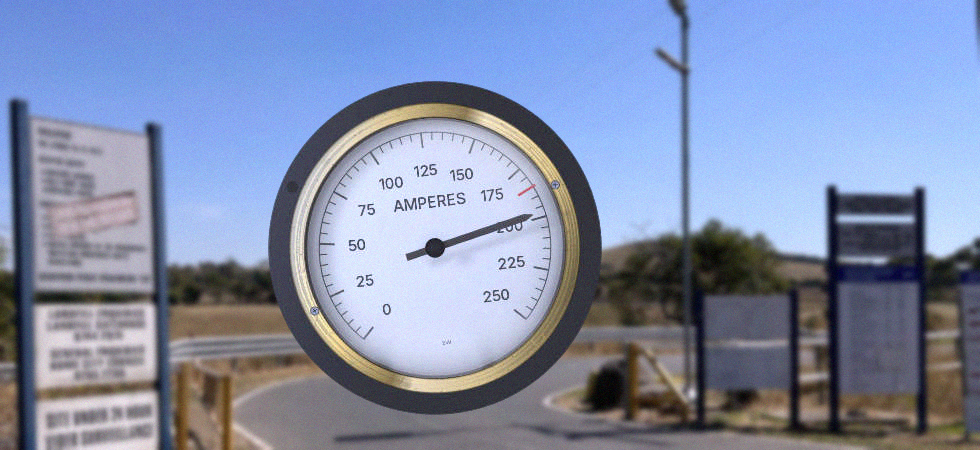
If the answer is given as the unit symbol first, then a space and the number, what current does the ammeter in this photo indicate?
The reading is A 197.5
